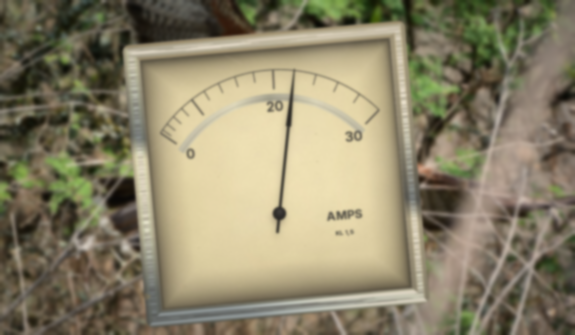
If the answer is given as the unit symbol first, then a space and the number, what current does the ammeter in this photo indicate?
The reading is A 22
